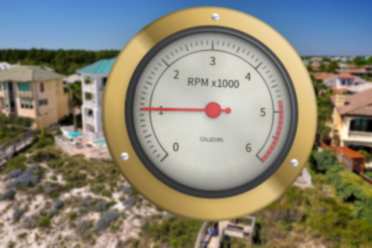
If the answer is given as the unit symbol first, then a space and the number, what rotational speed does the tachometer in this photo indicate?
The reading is rpm 1000
